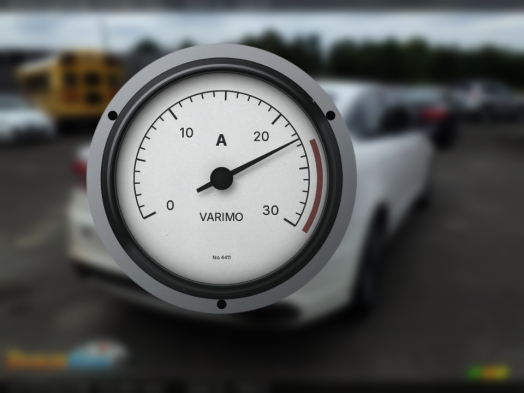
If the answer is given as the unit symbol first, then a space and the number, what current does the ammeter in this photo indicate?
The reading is A 22.5
